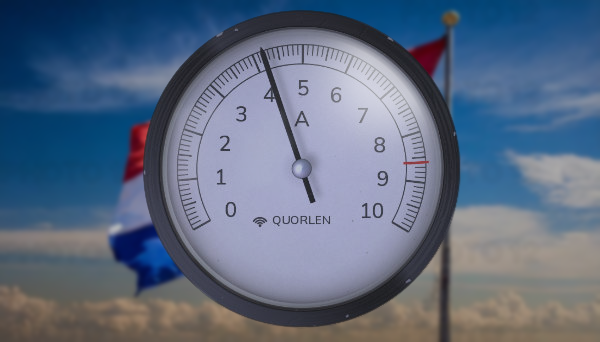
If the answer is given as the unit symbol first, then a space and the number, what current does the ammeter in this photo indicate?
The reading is A 4.2
